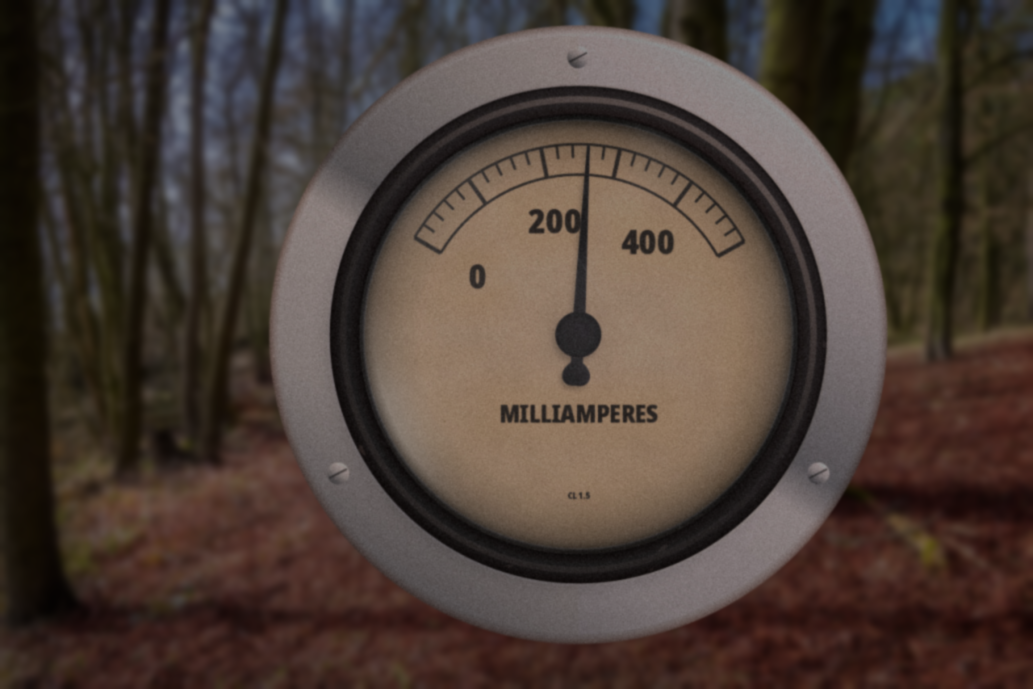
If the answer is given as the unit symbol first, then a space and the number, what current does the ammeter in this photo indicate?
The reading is mA 260
